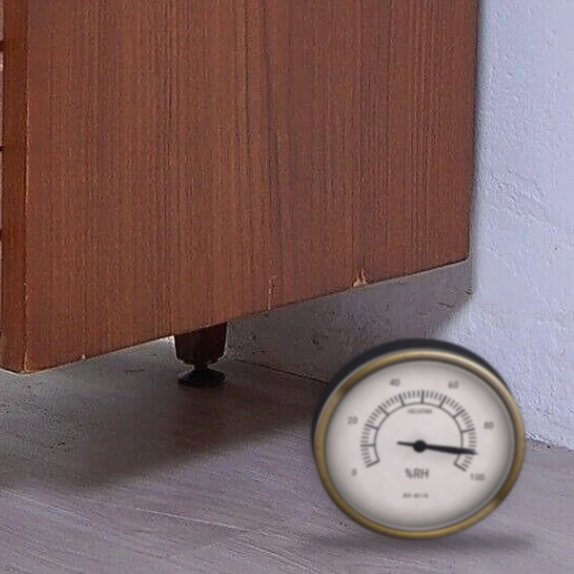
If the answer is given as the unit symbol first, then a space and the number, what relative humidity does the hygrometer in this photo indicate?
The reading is % 90
